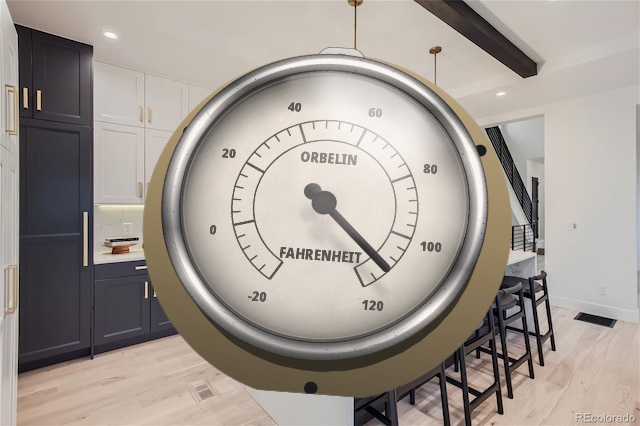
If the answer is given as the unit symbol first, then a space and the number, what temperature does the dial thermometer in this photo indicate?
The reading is °F 112
